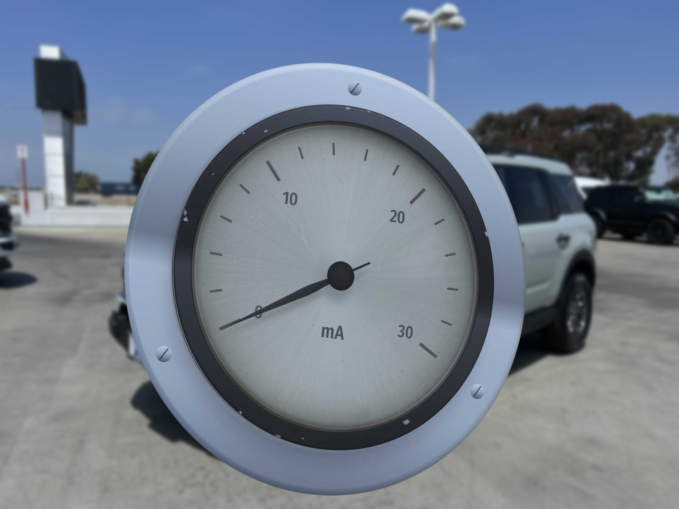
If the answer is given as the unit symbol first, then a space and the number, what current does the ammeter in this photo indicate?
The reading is mA 0
